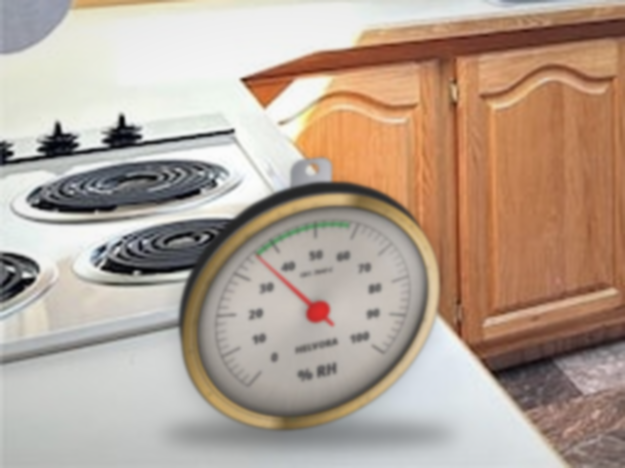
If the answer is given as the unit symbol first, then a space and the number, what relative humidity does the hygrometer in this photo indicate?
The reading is % 36
